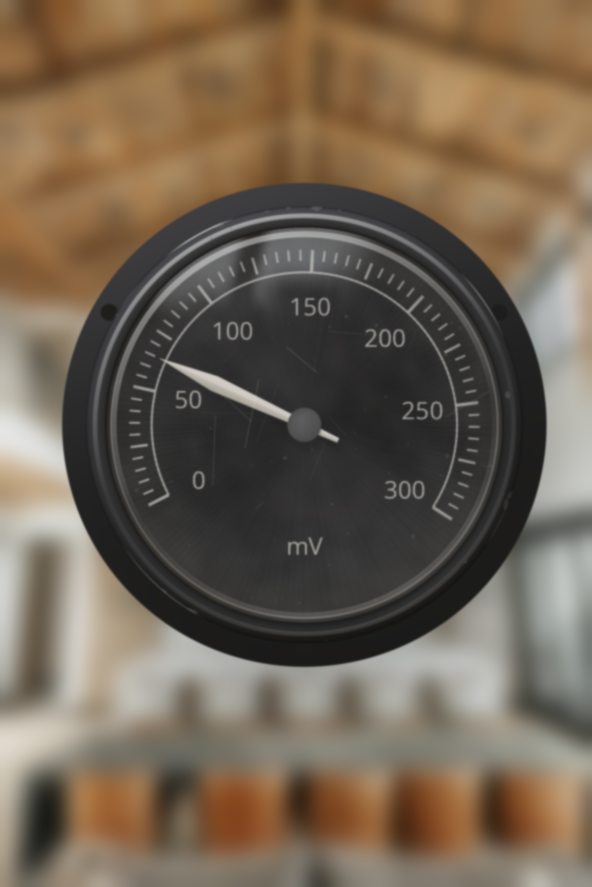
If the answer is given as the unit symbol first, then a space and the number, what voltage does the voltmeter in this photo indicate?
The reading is mV 65
